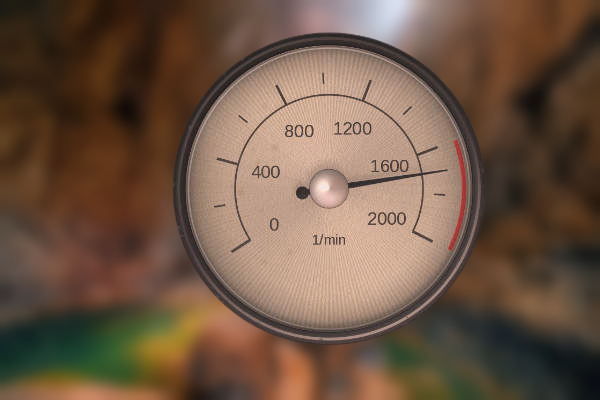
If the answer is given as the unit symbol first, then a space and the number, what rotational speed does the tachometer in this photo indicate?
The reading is rpm 1700
